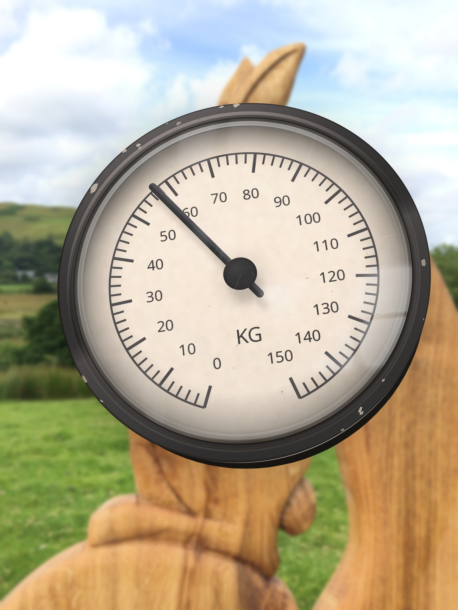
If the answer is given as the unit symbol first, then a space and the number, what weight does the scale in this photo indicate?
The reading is kg 57
